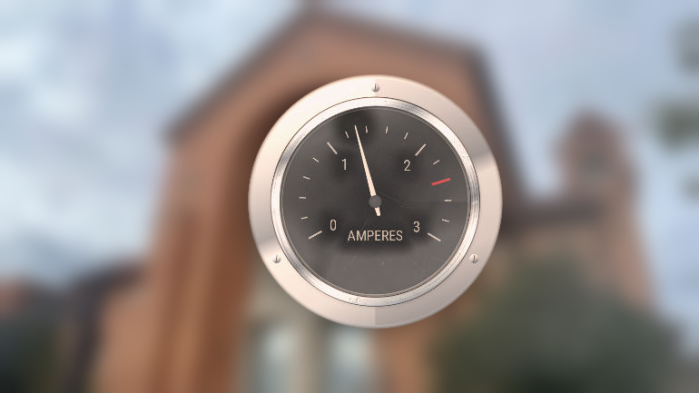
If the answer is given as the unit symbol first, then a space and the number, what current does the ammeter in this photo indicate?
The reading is A 1.3
